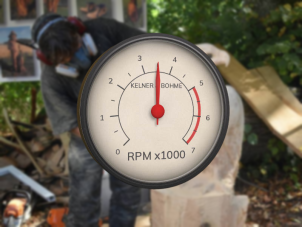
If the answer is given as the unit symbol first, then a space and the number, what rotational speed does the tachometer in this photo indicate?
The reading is rpm 3500
